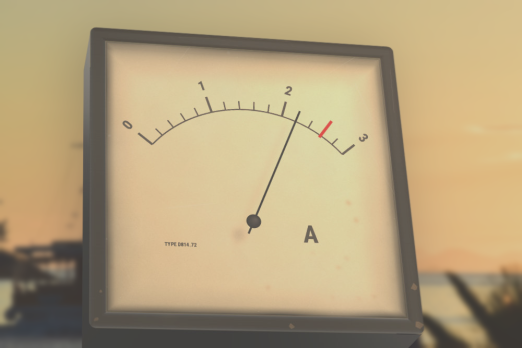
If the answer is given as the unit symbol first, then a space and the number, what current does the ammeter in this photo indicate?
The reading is A 2.2
